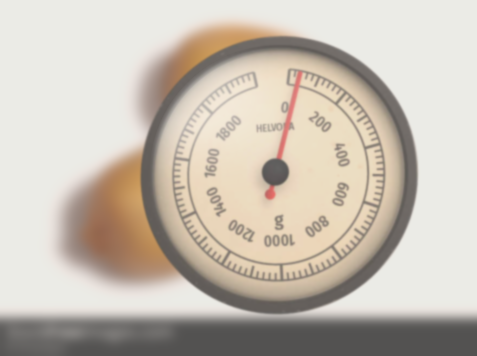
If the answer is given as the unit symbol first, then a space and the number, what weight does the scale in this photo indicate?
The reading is g 40
